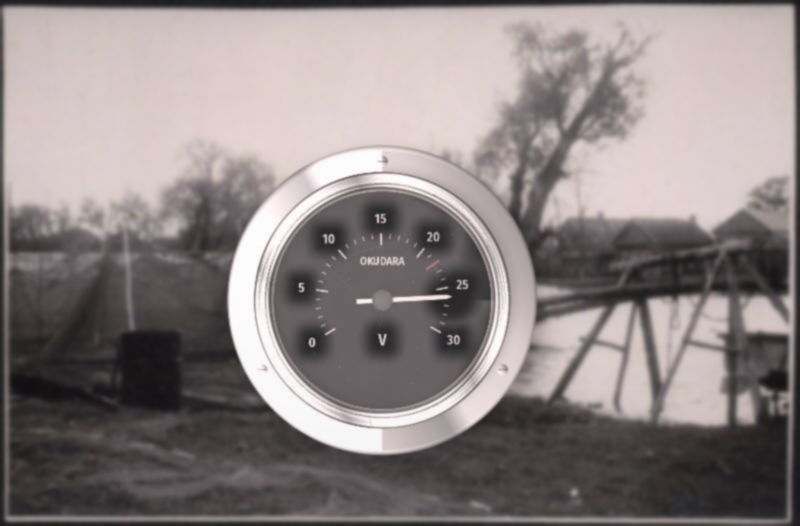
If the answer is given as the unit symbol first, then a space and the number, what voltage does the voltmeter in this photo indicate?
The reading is V 26
